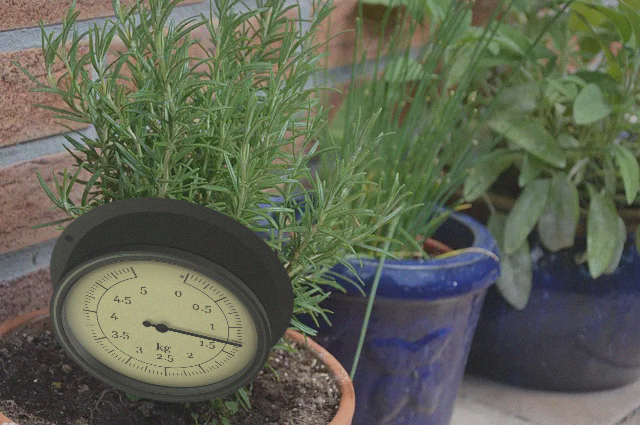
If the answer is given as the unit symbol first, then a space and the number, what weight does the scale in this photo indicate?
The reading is kg 1.25
